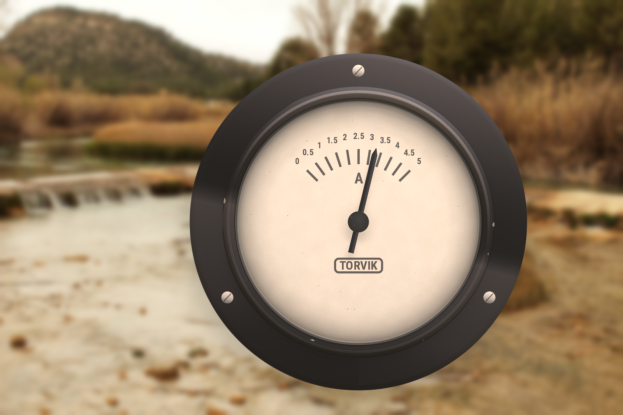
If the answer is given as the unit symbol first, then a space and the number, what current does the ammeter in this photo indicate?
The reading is A 3.25
